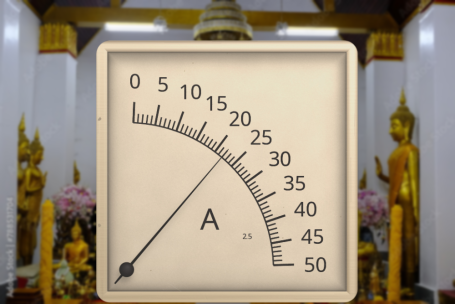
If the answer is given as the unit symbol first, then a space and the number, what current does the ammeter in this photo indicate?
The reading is A 22
